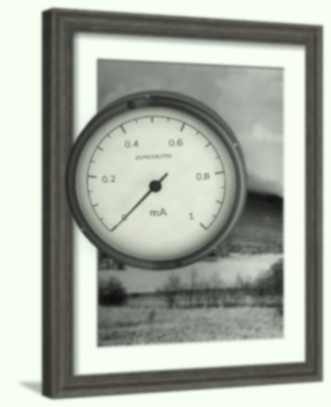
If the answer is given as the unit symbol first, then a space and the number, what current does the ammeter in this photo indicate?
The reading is mA 0
